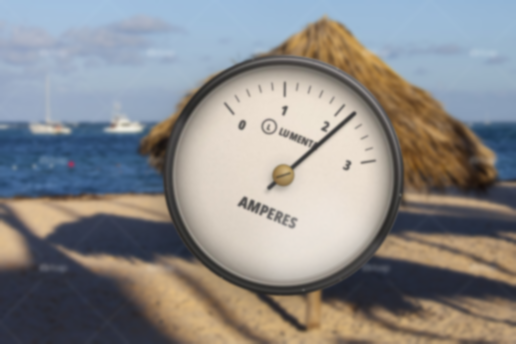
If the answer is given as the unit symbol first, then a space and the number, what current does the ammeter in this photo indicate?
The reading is A 2.2
